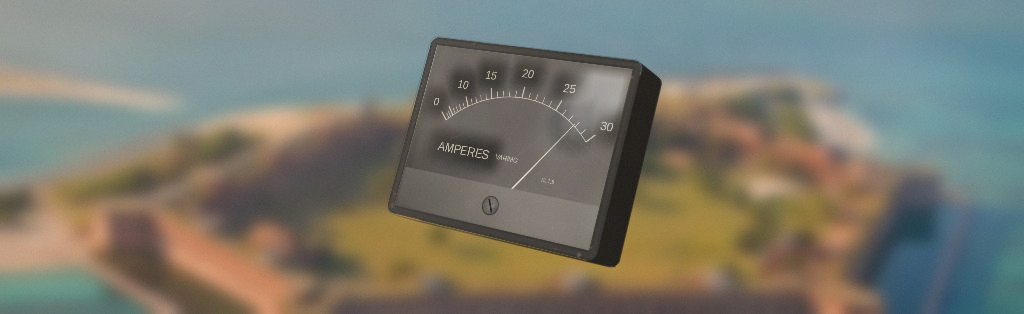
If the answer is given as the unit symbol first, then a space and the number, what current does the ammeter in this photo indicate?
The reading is A 28
